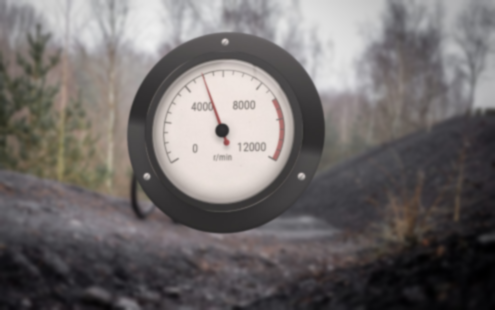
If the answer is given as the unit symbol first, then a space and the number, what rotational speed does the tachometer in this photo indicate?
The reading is rpm 5000
